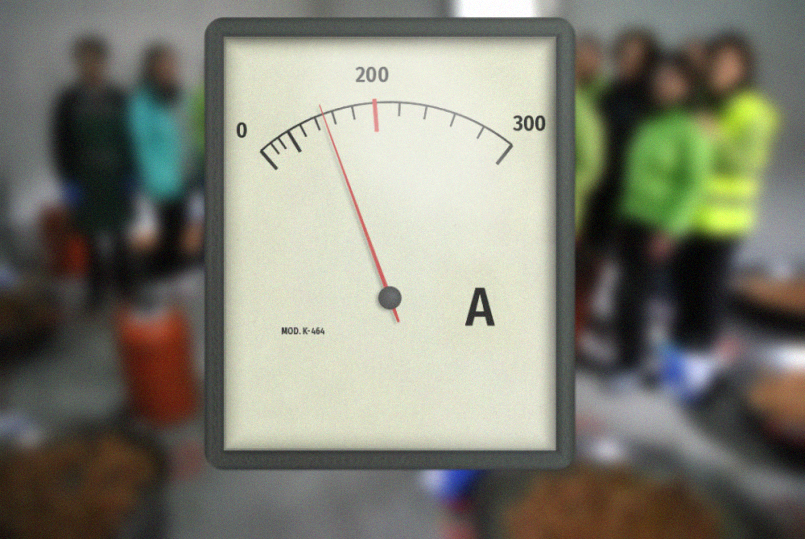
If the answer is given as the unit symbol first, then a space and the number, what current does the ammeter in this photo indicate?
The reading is A 150
